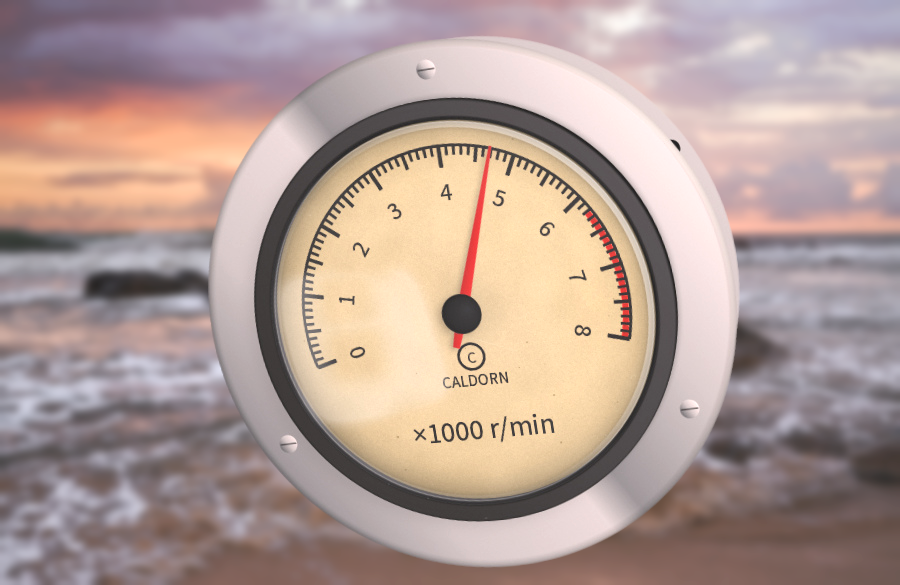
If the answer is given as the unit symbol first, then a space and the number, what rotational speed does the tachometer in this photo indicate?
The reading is rpm 4700
